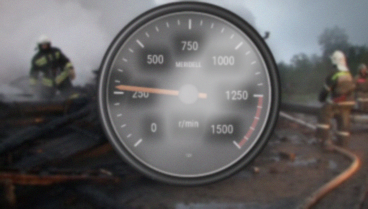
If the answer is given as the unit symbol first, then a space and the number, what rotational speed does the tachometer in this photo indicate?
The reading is rpm 275
